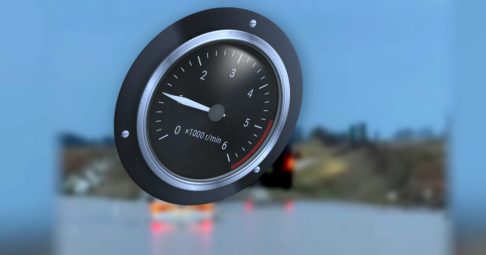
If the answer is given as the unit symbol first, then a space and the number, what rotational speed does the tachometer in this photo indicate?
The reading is rpm 1000
